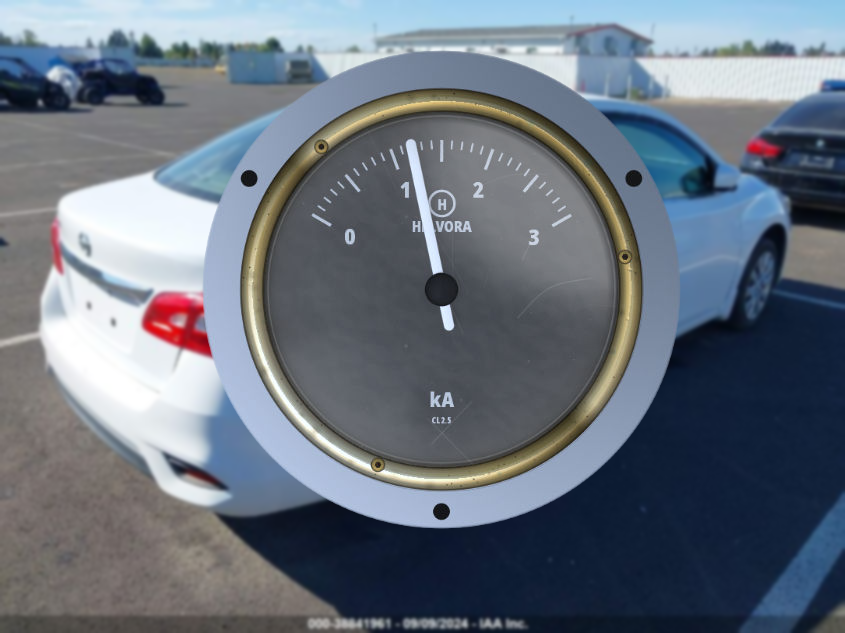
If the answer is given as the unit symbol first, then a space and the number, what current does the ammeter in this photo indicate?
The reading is kA 1.2
